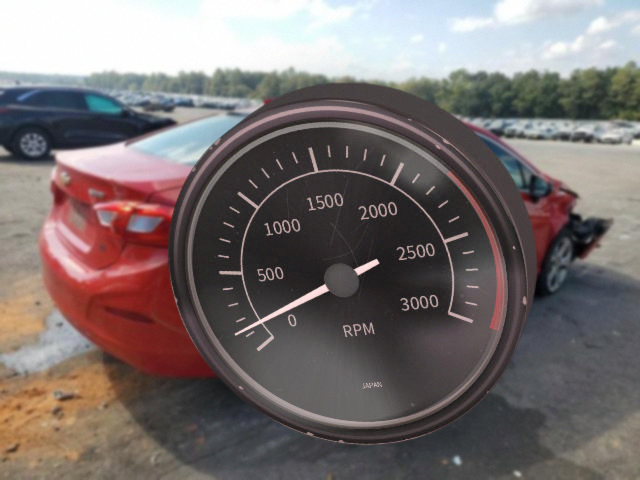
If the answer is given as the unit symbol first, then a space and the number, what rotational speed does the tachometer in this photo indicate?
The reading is rpm 150
